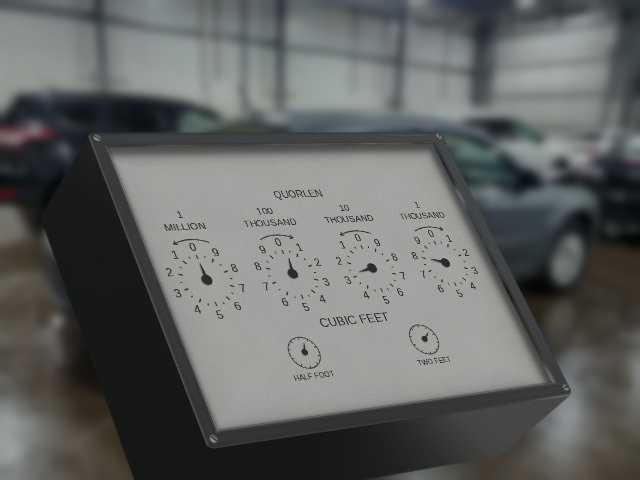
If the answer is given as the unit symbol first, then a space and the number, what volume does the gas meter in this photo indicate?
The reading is ft³ 2800
